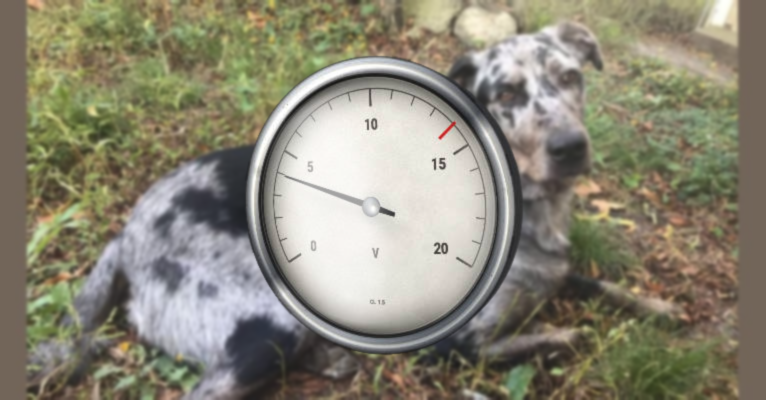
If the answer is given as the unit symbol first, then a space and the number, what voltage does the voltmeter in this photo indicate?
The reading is V 4
